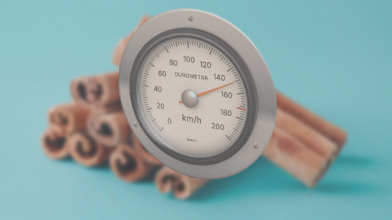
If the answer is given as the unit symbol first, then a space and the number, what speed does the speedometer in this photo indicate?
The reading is km/h 150
